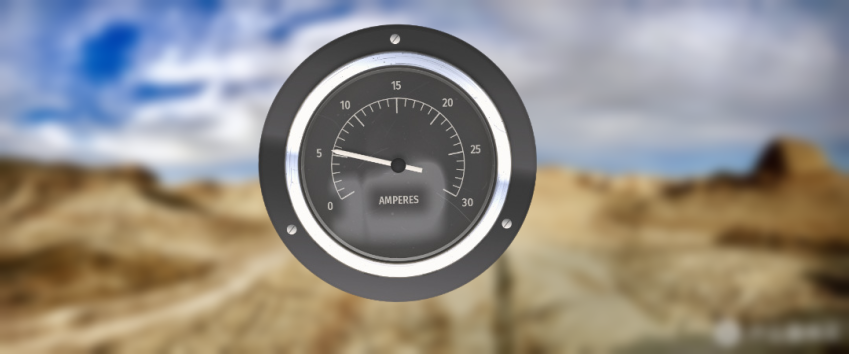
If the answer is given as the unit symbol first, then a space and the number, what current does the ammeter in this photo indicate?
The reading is A 5.5
